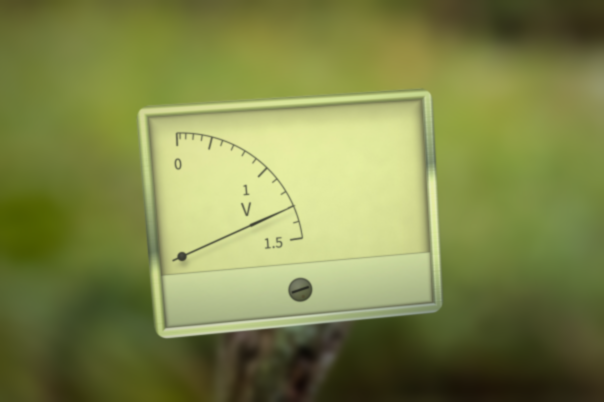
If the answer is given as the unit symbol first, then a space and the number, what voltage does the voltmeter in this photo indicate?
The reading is V 1.3
